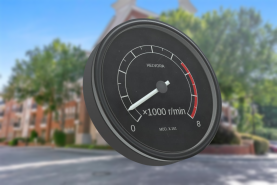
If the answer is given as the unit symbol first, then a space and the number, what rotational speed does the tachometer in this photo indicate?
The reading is rpm 500
